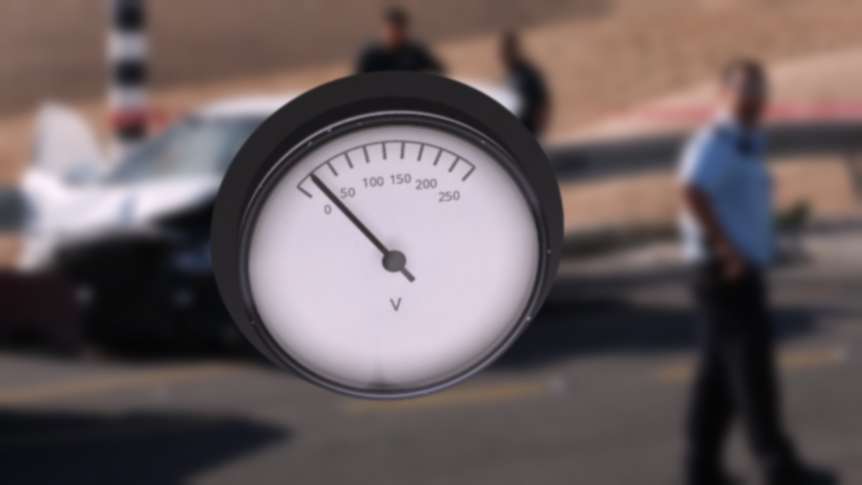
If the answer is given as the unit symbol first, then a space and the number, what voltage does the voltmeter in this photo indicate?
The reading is V 25
